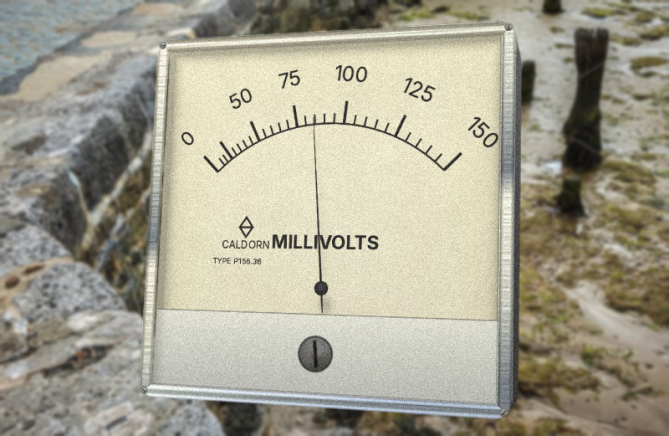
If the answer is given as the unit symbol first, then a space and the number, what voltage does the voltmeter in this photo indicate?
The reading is mV 85
